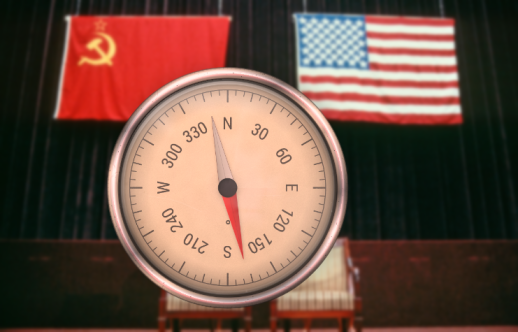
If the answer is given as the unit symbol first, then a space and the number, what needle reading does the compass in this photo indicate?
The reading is ° 167.5
